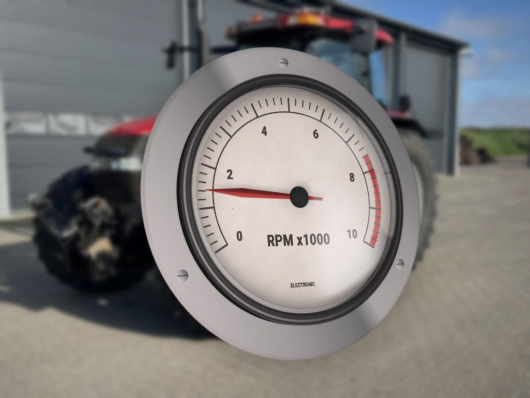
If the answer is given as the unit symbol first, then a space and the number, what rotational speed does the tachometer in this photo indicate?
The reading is rpm 1400
